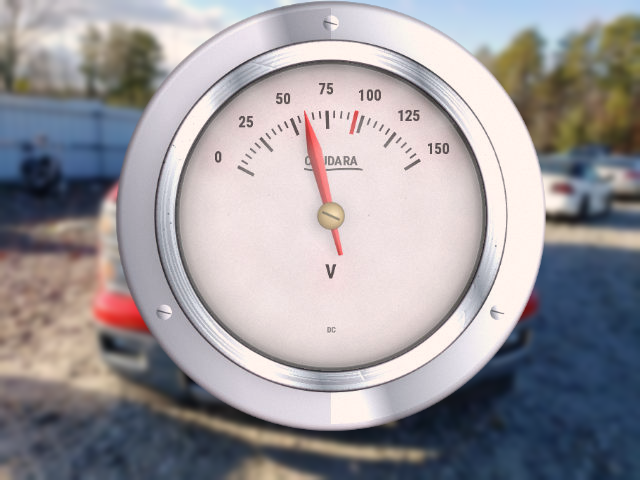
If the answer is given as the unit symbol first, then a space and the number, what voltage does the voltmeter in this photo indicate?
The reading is V 60
